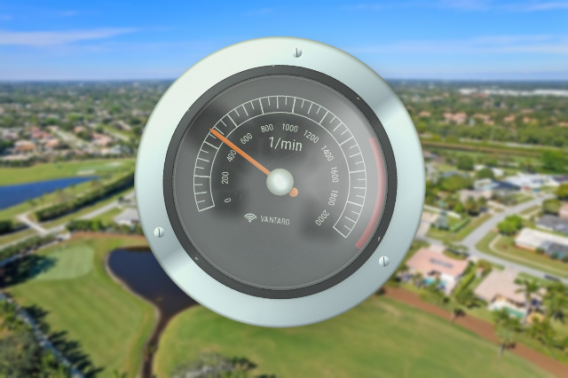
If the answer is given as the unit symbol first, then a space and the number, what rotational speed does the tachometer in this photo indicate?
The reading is rpm 475
